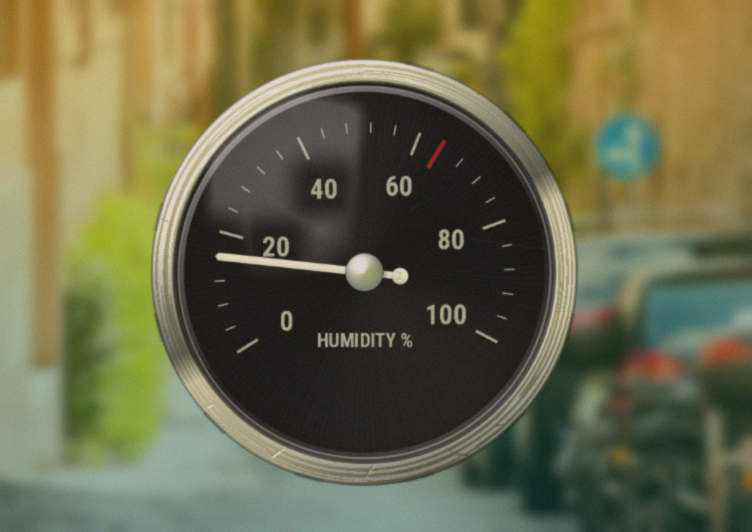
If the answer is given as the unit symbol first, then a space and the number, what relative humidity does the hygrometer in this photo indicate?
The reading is % 16
